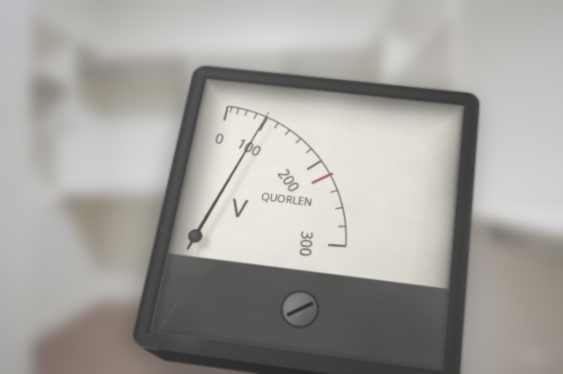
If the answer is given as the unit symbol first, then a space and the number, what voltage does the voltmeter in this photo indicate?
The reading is V 100
